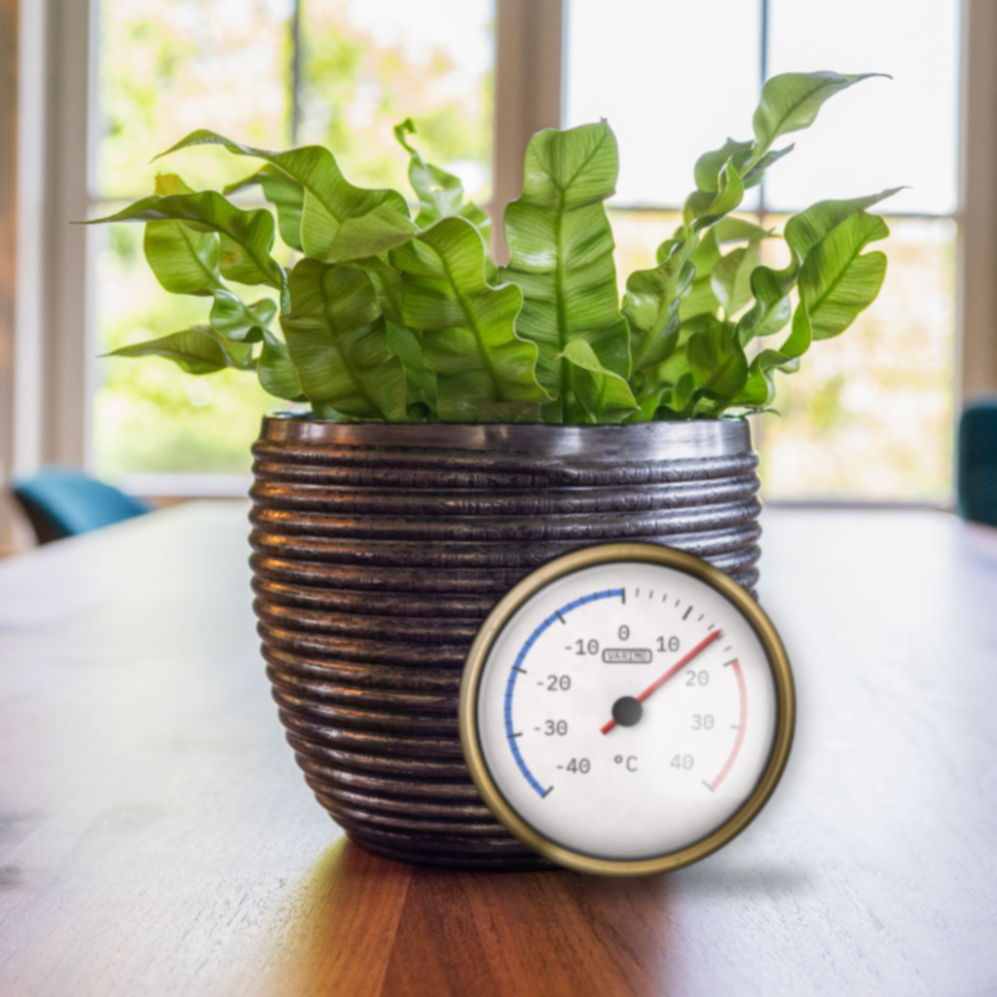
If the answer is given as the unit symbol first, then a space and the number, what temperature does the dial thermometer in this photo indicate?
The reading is °C 15
